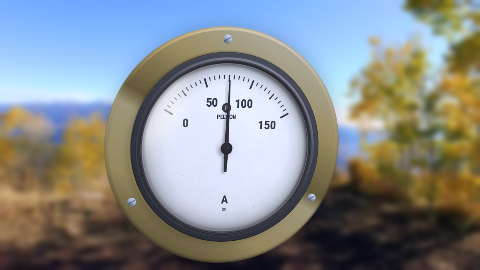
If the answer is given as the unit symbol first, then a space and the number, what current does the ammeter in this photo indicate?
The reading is A 75
